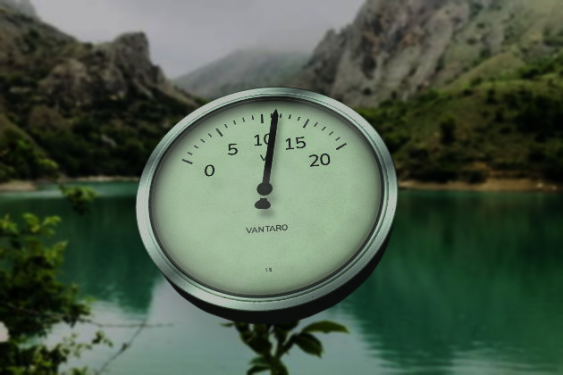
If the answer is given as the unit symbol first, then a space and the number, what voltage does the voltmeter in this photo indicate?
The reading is V 11.5
